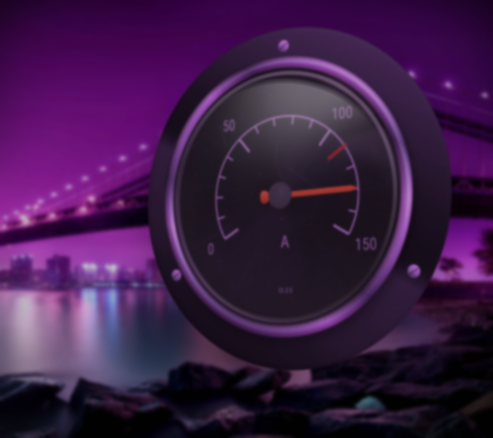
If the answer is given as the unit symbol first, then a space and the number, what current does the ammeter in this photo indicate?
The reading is A 130
